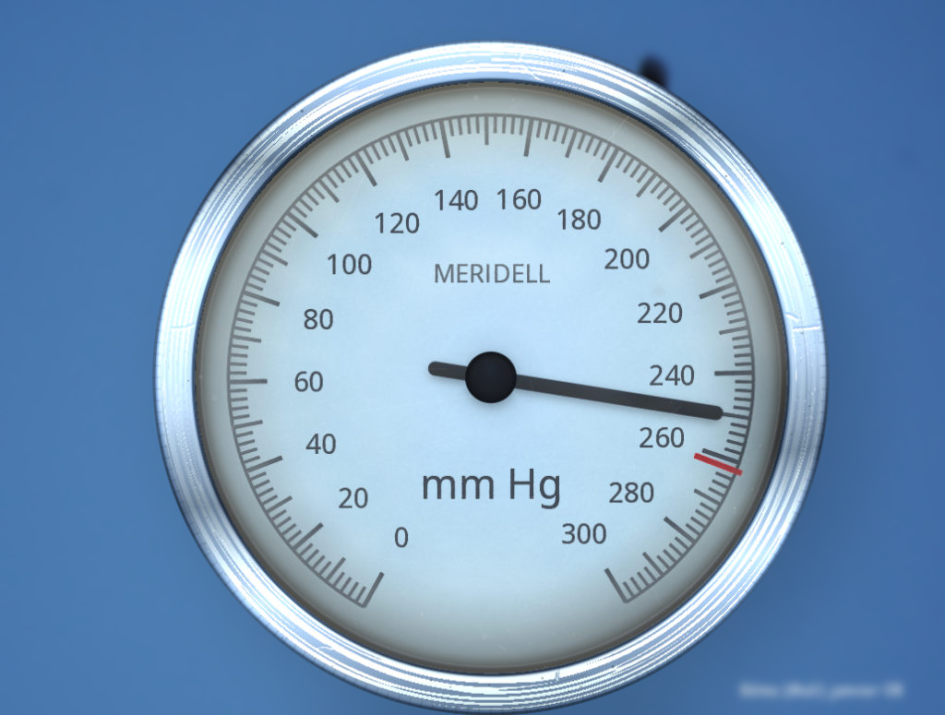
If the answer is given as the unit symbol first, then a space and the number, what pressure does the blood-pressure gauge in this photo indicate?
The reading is mmHg 250
